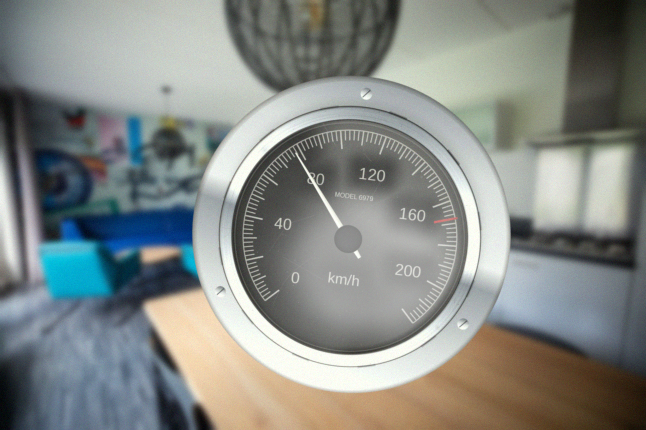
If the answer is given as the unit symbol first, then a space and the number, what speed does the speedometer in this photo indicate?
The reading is km/h 78
